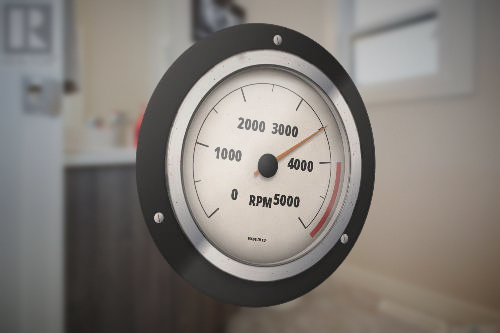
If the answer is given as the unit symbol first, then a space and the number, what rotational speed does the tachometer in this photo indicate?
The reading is rpm 3500
